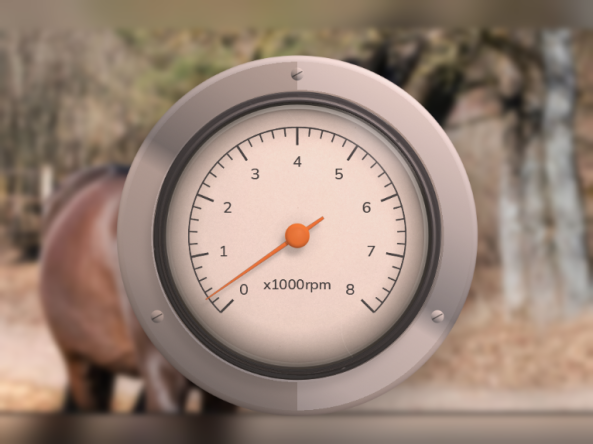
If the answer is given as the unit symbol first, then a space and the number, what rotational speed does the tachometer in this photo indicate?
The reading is rpm 300
